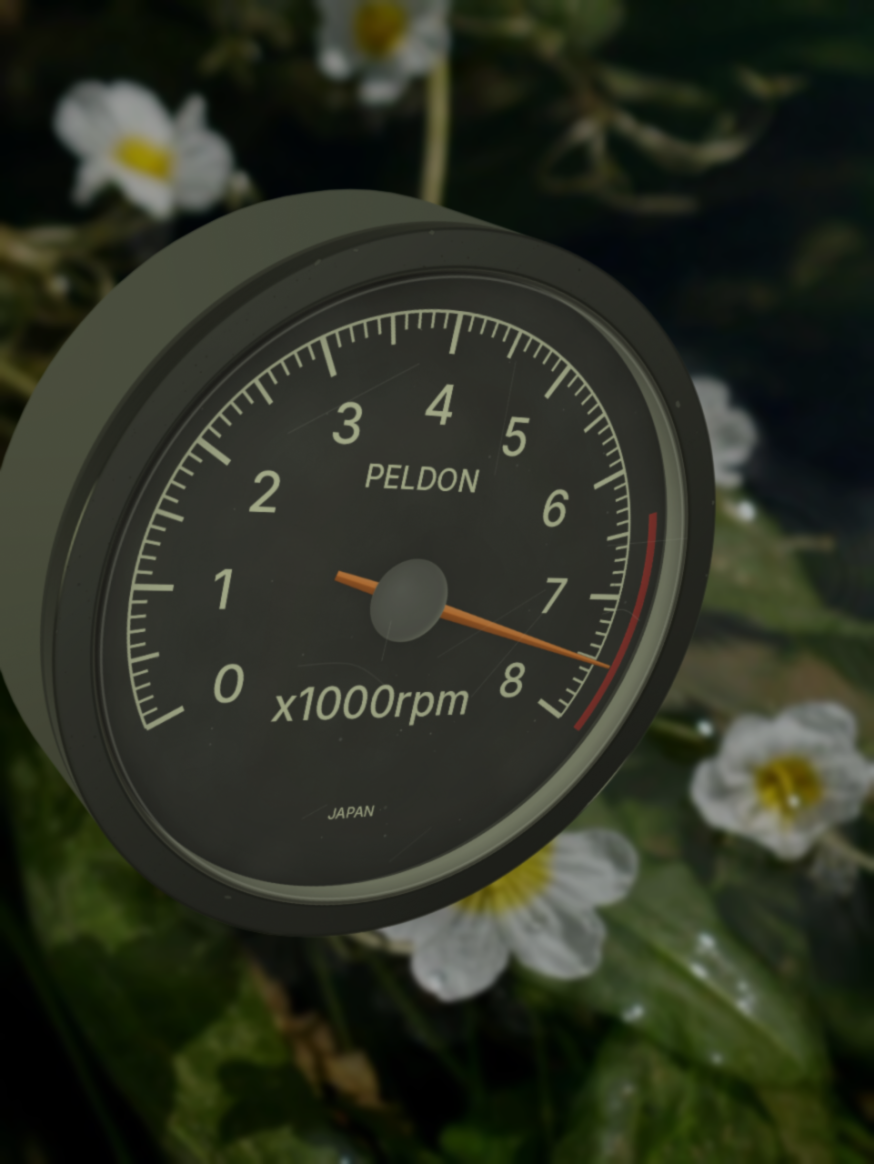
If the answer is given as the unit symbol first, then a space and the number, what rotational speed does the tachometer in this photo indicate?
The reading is rpm 7500
